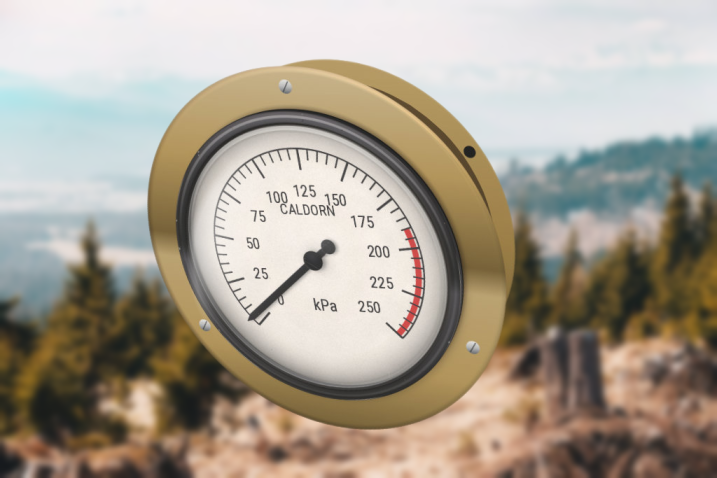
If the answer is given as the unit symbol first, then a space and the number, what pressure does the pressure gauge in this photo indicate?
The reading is kPa 5
